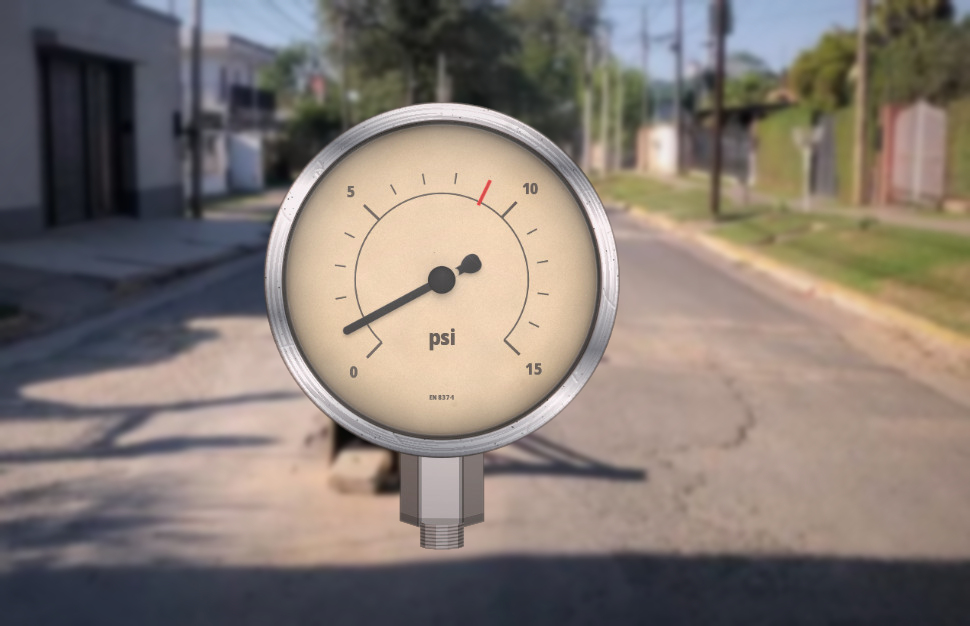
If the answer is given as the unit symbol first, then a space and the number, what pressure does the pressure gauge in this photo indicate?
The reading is psi 1
